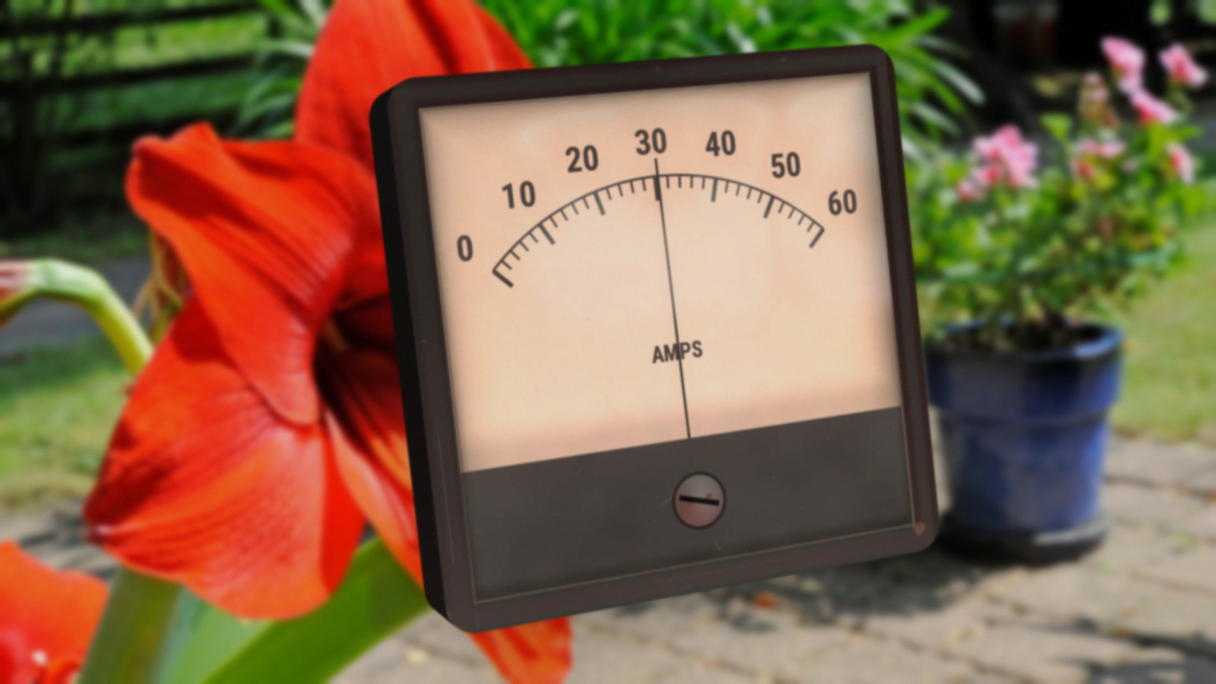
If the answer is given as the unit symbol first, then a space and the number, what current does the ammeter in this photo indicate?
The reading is A 30
